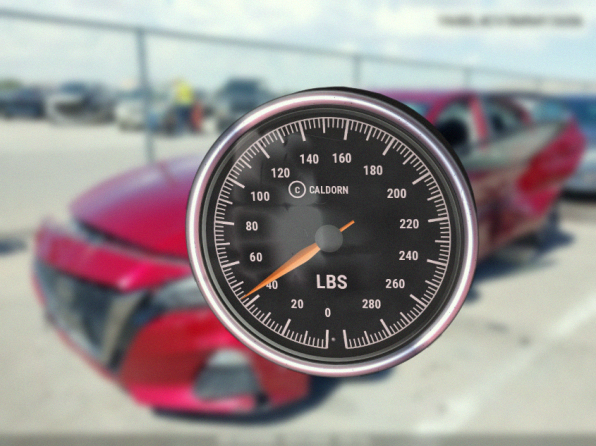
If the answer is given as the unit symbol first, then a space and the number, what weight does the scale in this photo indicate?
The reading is lb 44
